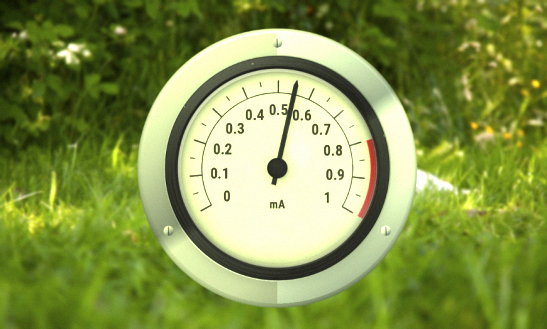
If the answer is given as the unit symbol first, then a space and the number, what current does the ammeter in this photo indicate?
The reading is mA 0.55
